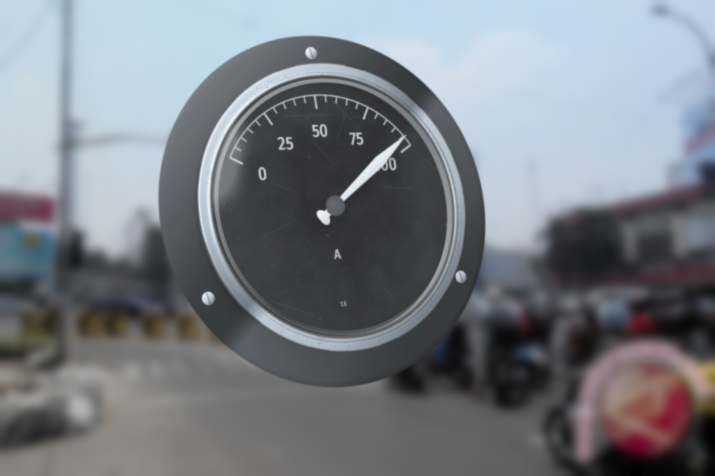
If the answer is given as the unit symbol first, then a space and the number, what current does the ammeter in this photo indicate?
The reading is A 95
